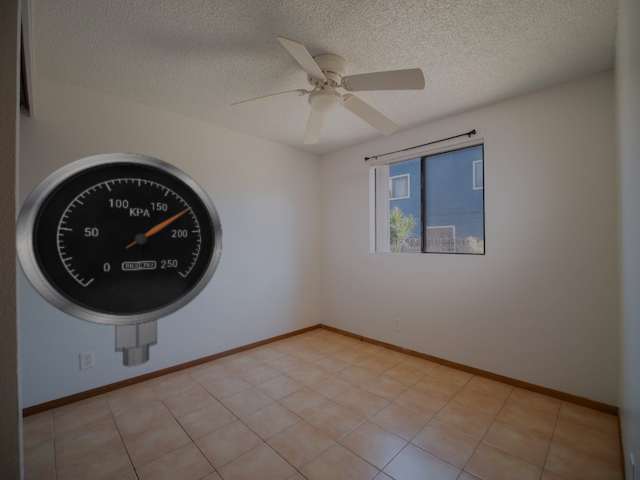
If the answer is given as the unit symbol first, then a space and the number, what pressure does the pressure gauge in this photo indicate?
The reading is kPa 175
